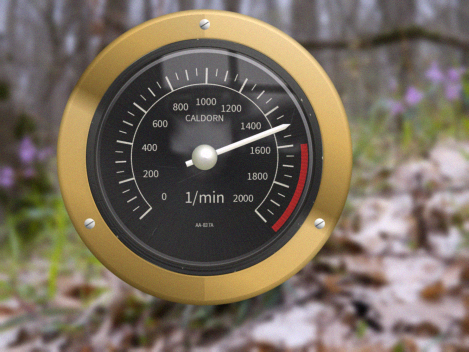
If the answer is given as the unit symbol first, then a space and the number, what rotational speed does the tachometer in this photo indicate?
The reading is rpm 1500
